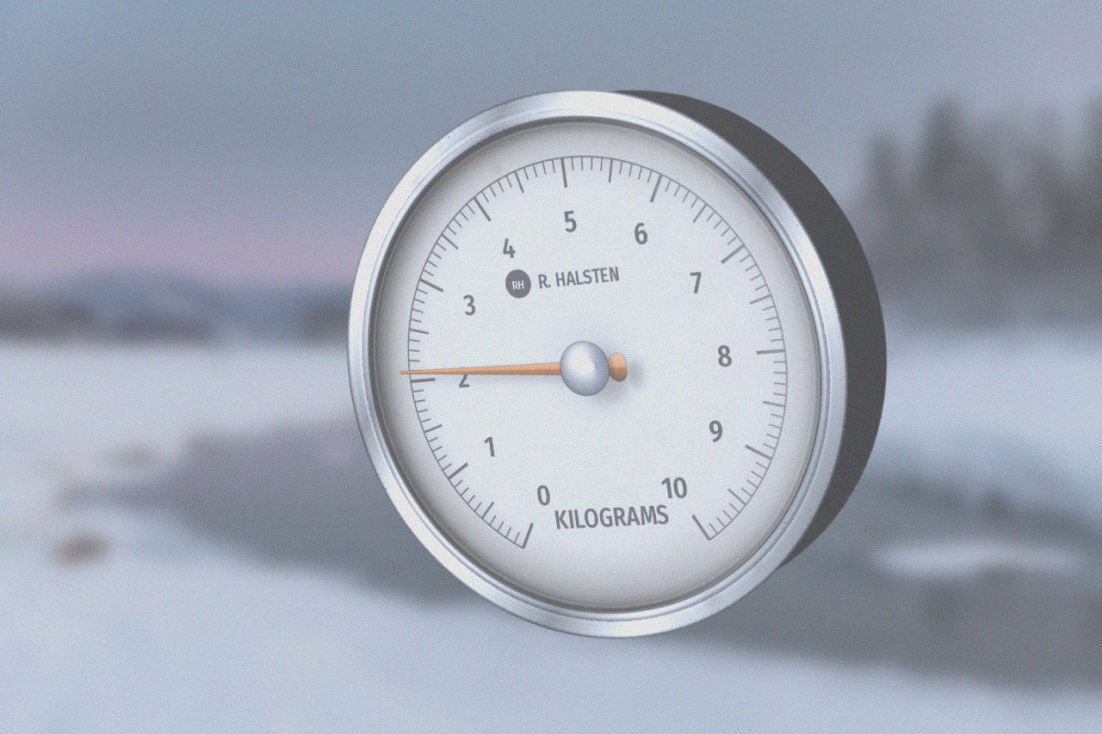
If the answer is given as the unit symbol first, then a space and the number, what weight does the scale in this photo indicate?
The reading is kg 2.1
